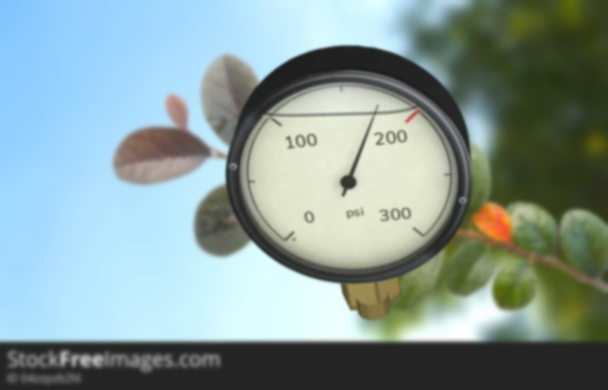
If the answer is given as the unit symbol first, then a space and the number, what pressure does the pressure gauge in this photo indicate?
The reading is psi 175
